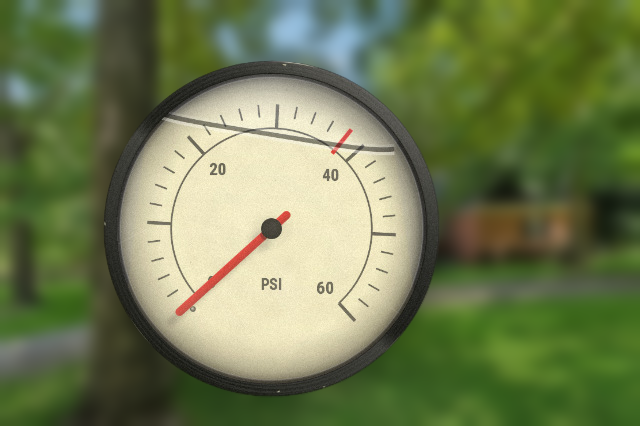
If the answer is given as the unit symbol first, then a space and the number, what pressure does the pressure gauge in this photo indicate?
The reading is psi 0
